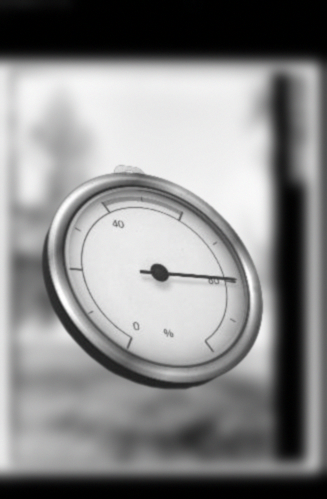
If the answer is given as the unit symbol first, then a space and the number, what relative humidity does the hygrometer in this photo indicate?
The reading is % 80
